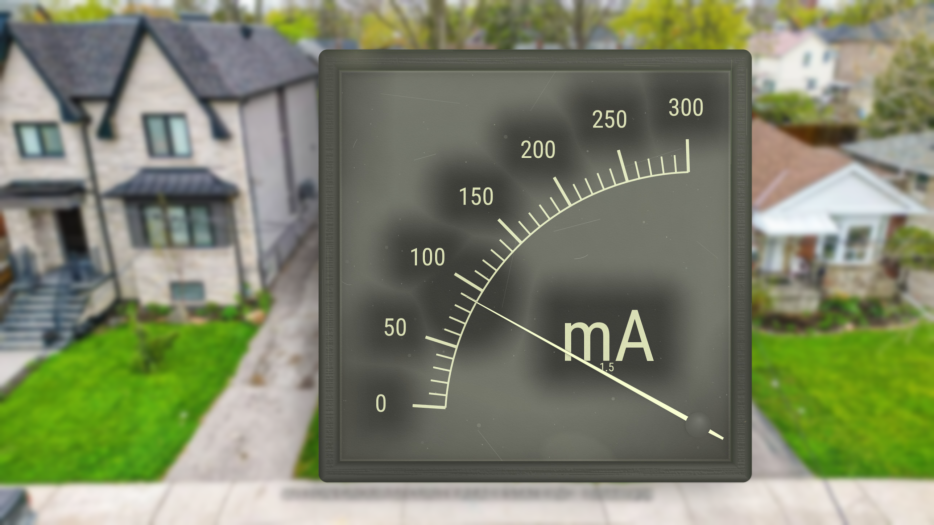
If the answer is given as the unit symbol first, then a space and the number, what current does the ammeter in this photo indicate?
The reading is mA 90
